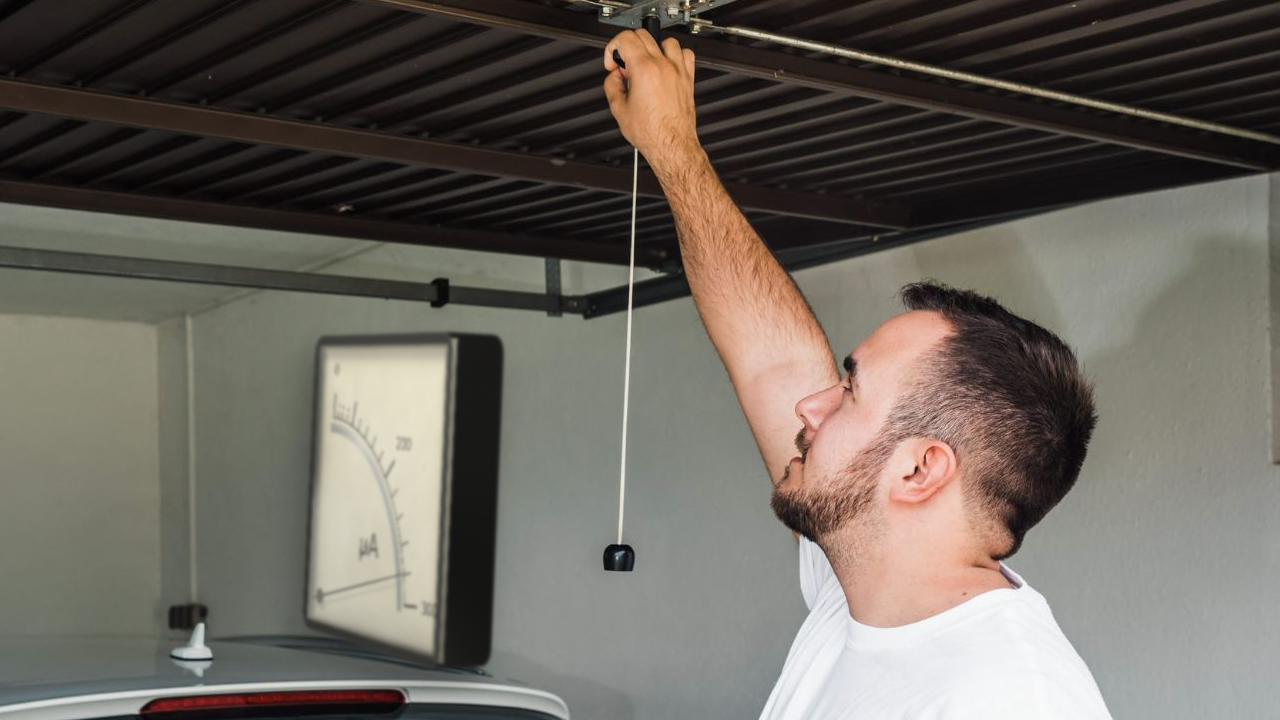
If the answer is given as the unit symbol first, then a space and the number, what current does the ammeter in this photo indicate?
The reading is µA 280
